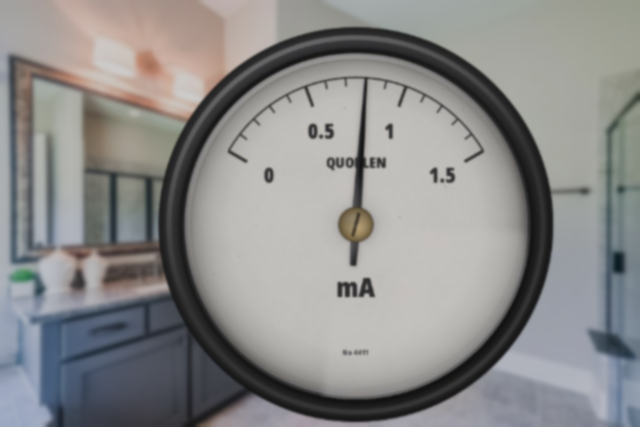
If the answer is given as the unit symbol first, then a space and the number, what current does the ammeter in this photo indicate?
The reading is mA 0.8
